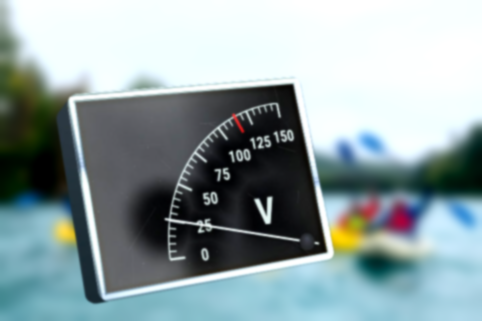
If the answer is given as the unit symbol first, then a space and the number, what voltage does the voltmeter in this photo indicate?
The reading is V 25
